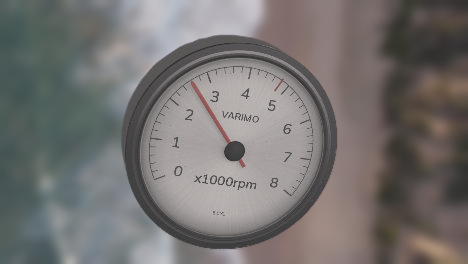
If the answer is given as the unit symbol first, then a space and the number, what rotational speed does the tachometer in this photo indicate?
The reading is rpm 2600
